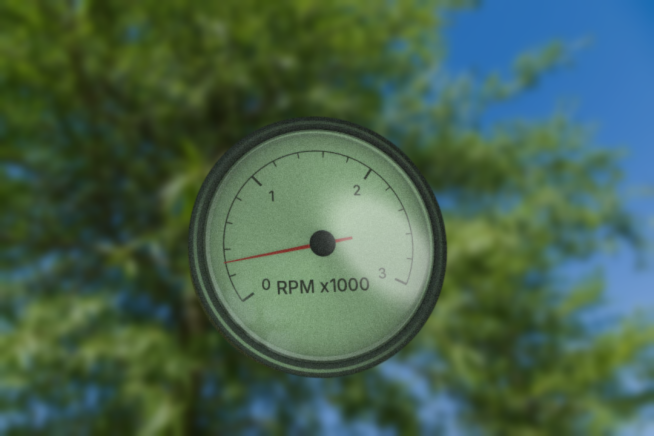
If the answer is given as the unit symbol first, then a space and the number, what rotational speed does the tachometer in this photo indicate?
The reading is rpm 300
